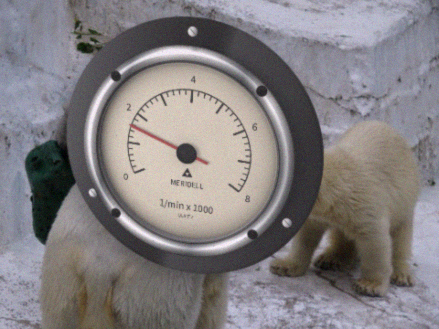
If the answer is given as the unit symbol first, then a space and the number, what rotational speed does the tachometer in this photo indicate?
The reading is rpm 1600
